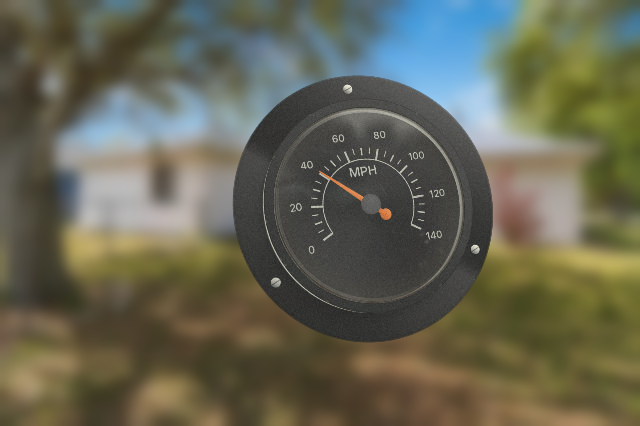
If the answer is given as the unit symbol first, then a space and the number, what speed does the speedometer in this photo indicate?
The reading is mph 40
